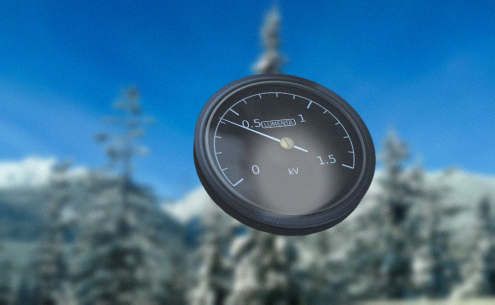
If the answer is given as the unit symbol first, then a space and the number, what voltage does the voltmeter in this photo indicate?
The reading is kV 0.4
